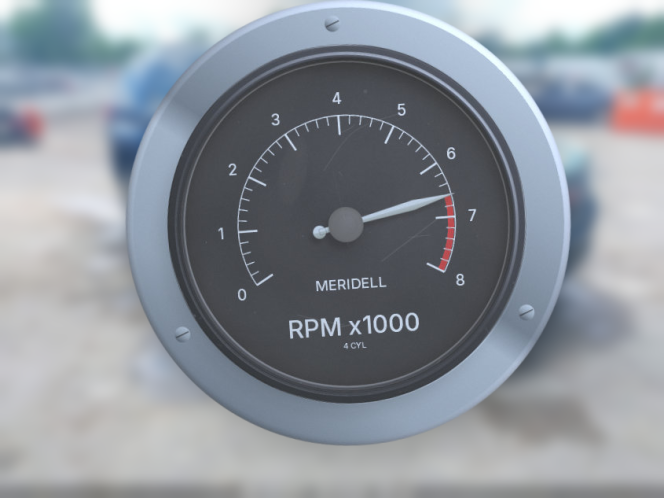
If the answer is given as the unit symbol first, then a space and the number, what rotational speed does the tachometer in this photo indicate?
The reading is rpm 6600
